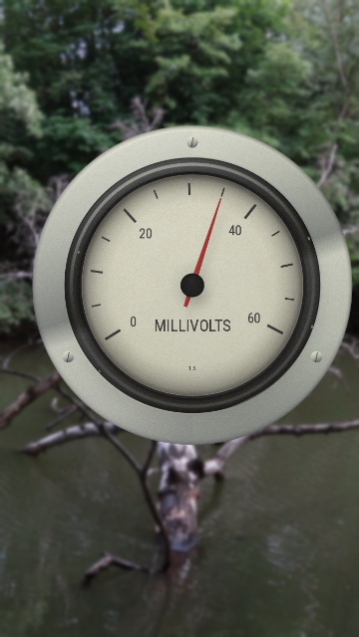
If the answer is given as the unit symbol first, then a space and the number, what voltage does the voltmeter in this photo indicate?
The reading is mV 35
